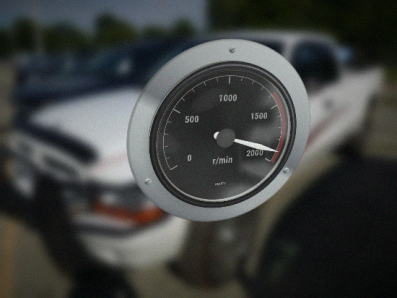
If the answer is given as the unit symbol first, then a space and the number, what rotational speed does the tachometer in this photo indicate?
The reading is rpm 1900
